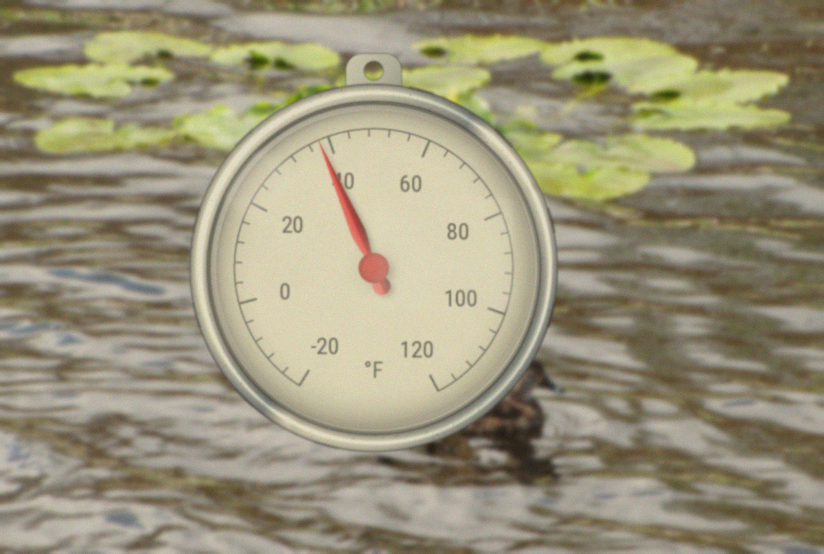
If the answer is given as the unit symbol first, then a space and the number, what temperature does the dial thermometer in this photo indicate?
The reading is °F 38
